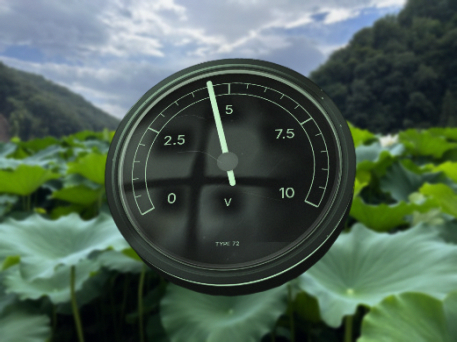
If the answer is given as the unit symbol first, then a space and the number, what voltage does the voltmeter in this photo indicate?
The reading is V 4.5
